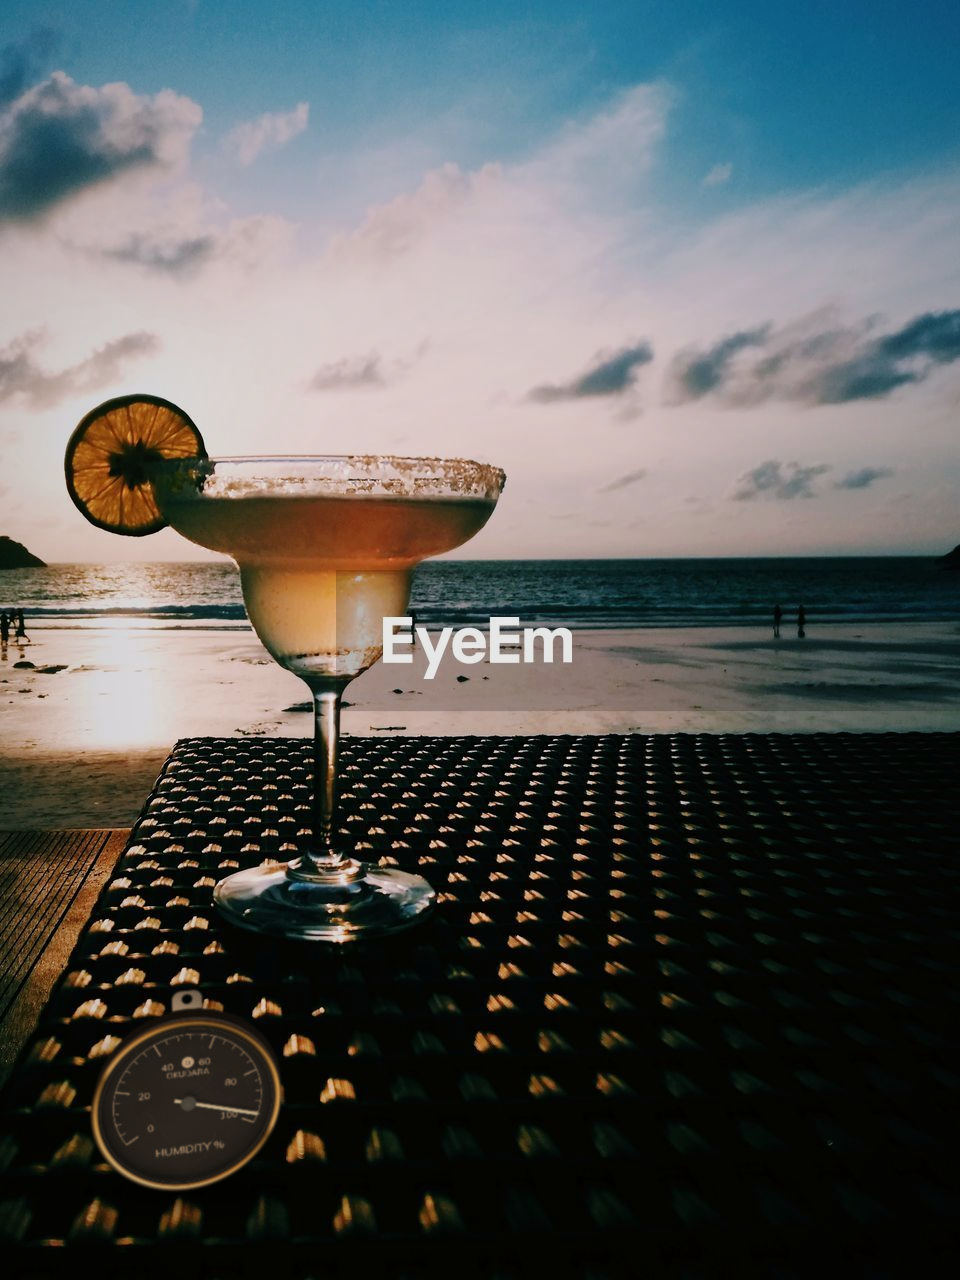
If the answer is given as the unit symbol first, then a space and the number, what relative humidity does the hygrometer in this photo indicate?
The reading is % 96
